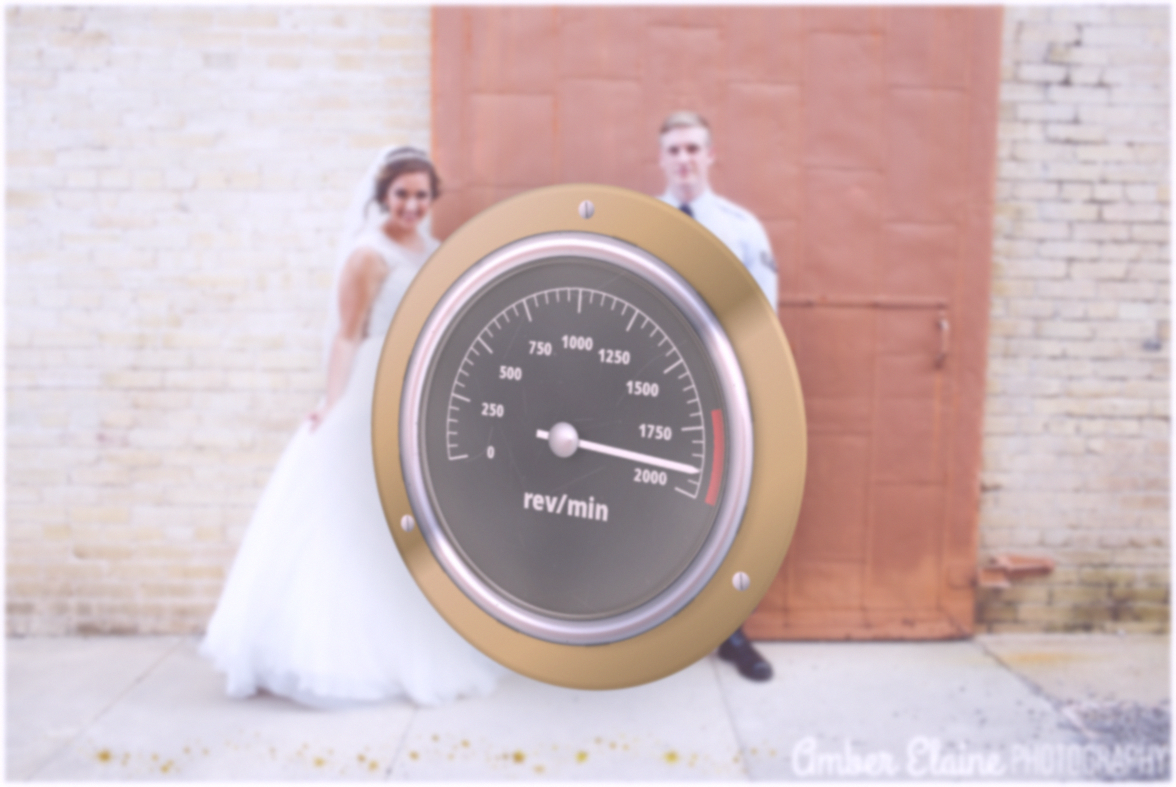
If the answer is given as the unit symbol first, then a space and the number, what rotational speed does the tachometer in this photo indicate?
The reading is rpm 1900
